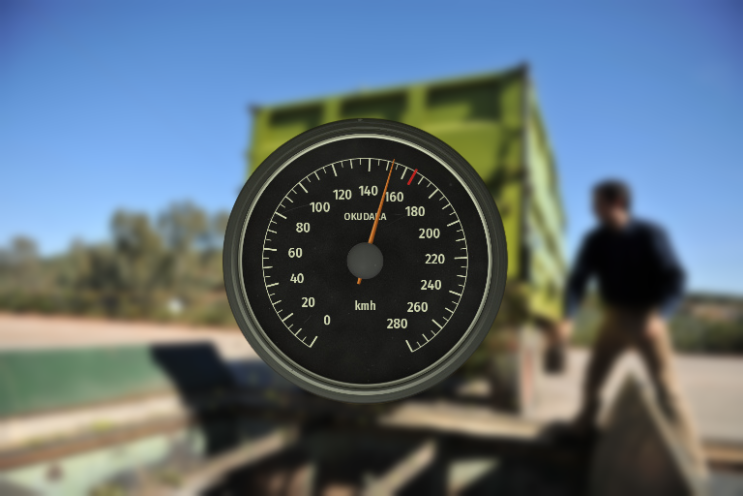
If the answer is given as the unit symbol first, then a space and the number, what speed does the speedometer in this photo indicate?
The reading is km/h 152.5
